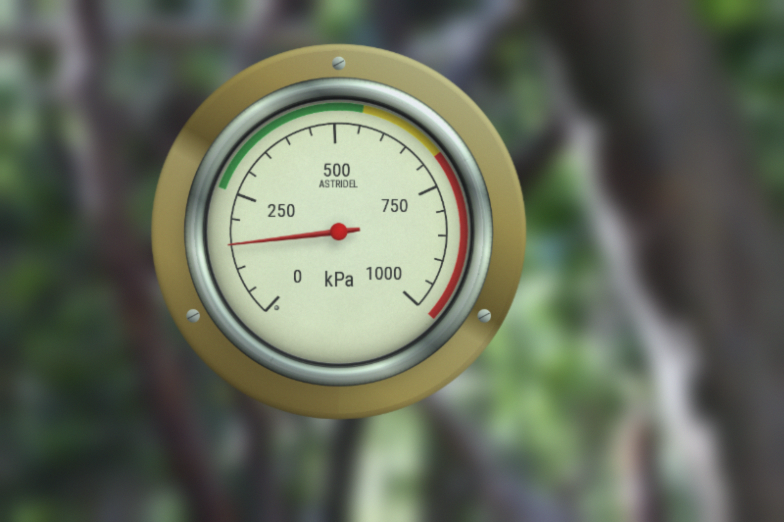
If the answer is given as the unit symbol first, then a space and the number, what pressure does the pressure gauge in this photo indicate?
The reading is kPa 150
